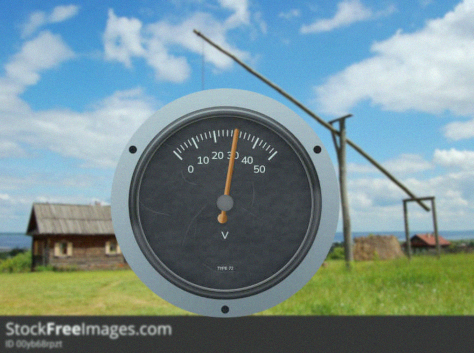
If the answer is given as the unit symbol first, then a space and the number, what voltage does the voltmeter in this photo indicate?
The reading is V 30
